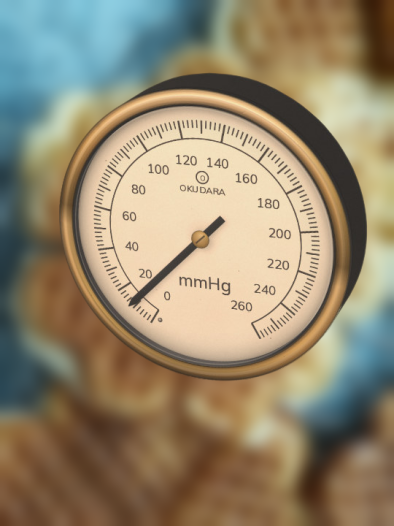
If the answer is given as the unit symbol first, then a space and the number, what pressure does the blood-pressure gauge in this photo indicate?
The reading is mmHg 12
